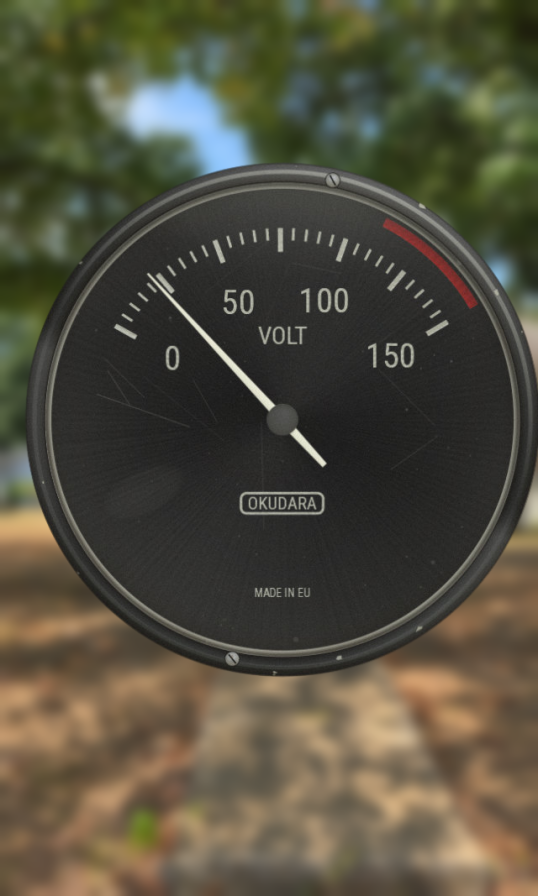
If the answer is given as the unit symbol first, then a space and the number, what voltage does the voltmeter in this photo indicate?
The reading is V 22.5
